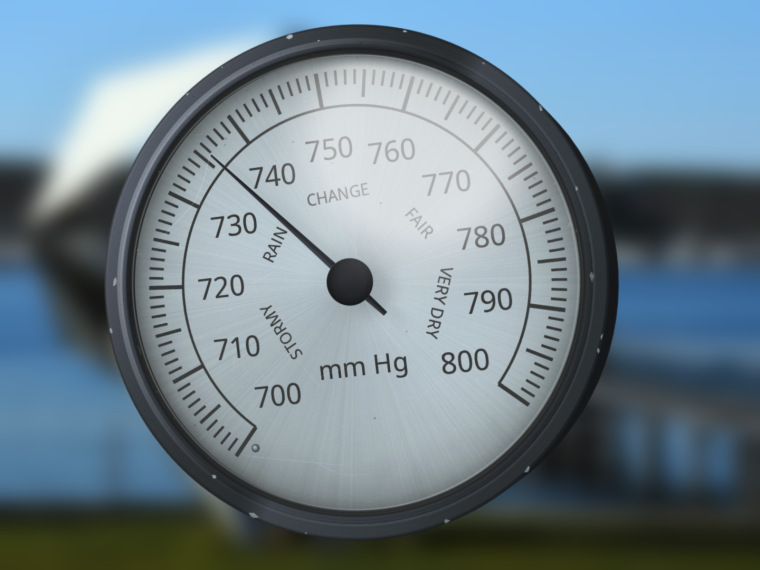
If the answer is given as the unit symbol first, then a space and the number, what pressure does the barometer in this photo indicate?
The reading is mmHg 736
